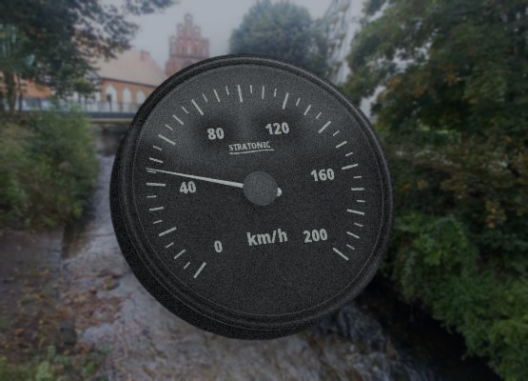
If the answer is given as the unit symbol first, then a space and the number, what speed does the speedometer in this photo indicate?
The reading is km/h 45
